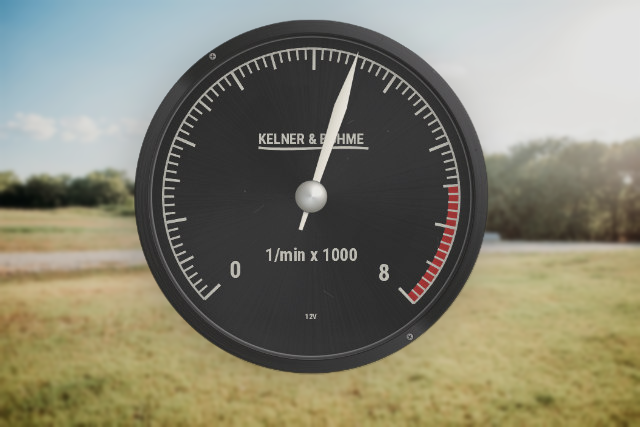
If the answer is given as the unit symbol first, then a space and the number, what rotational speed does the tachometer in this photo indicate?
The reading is rpm 4500
